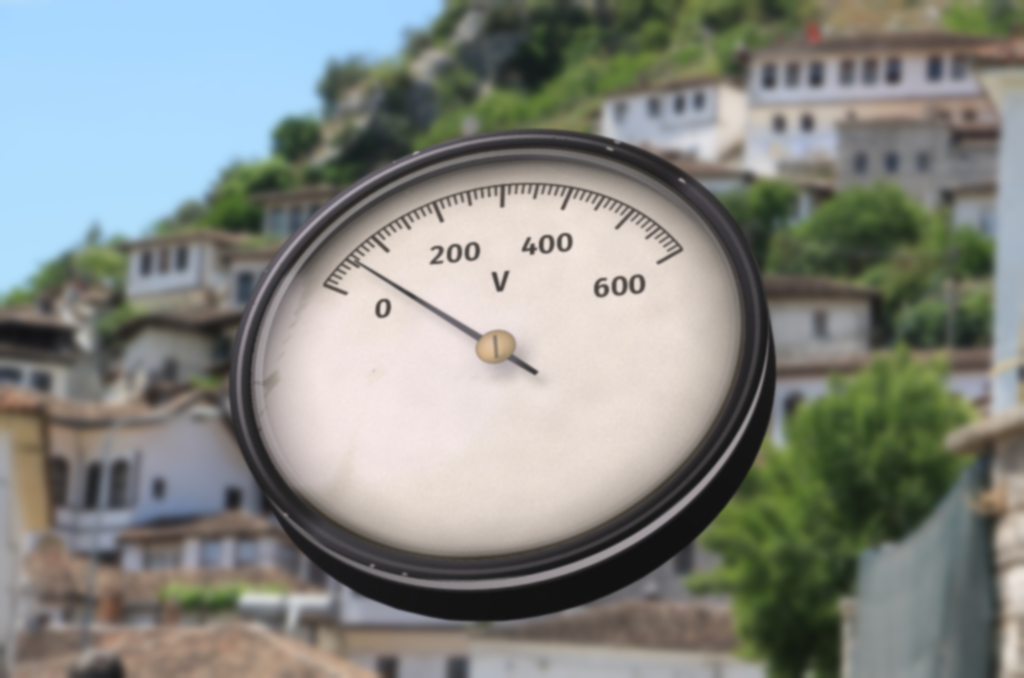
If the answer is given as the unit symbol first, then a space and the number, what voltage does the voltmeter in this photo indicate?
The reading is V 50
